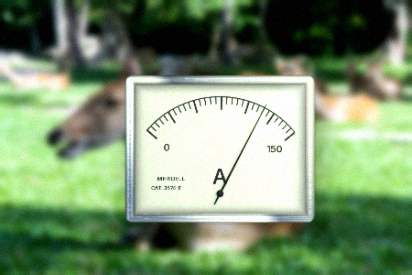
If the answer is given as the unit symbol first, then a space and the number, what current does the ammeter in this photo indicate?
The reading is A 115
